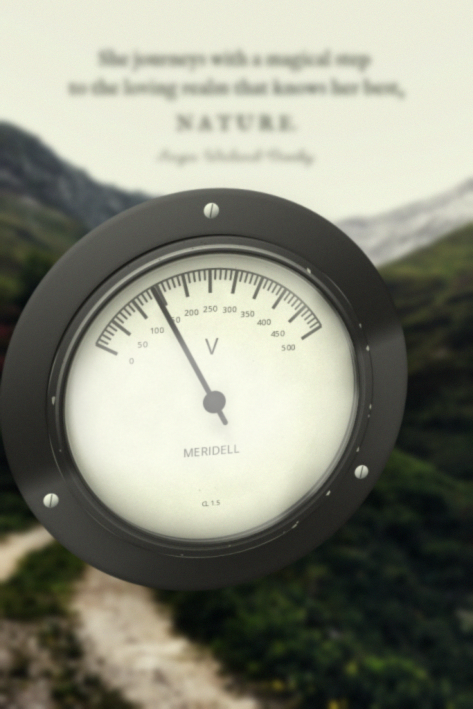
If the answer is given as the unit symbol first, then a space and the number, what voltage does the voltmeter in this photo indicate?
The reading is V 140
